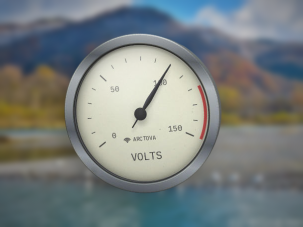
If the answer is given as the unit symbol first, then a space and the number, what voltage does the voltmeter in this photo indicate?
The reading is V 100
